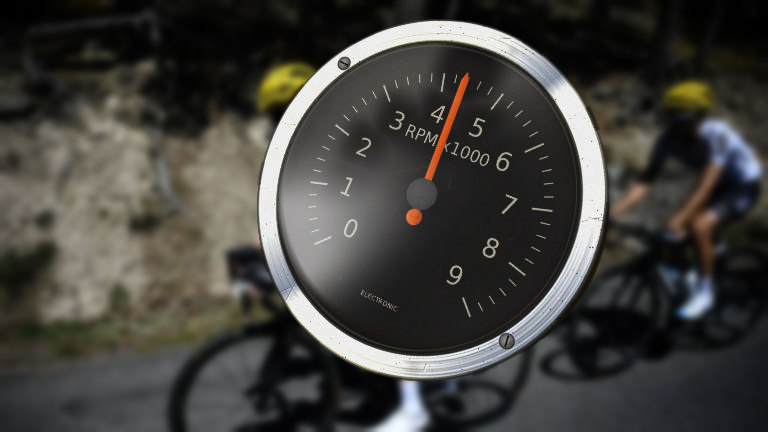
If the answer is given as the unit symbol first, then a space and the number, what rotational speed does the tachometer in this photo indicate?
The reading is rpm 4400
